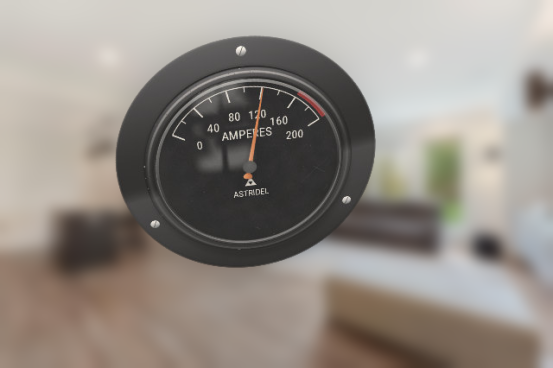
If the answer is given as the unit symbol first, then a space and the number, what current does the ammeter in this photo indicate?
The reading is A 120
